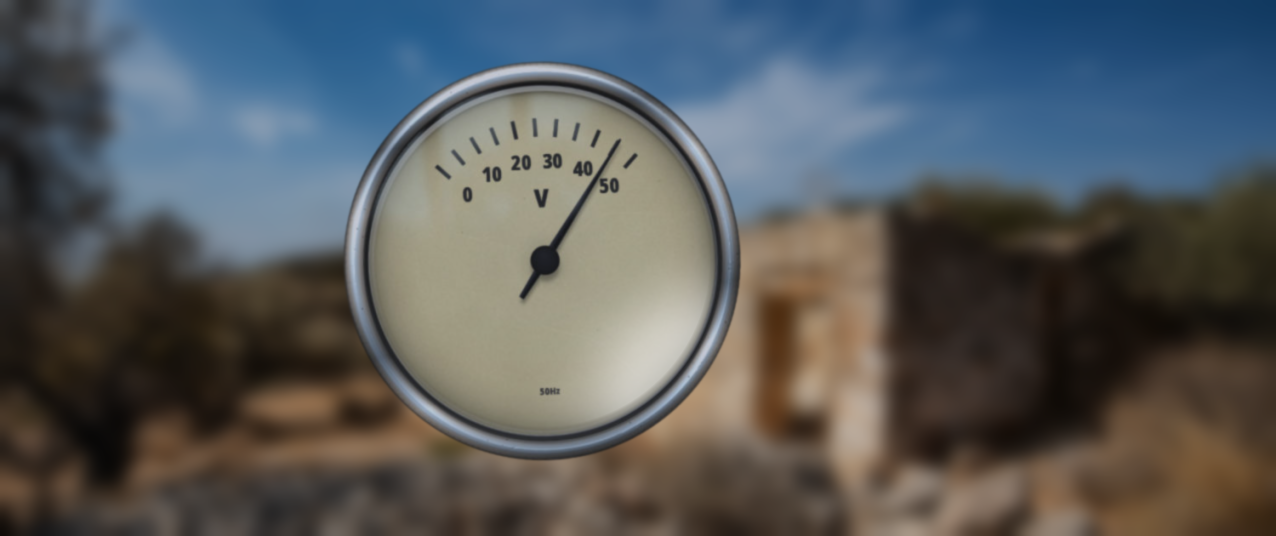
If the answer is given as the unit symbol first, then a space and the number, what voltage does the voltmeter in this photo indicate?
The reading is V 45
